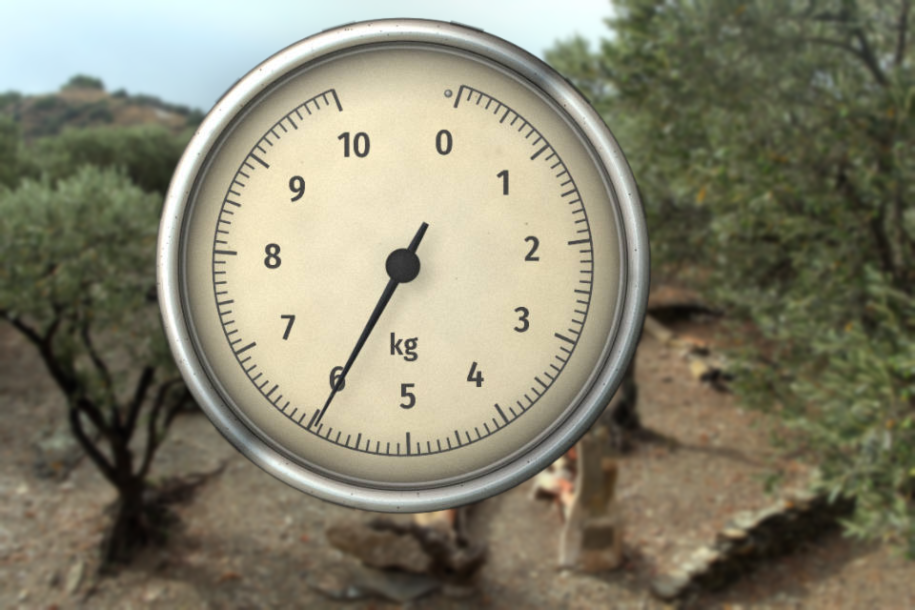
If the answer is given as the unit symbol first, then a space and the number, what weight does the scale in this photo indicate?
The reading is kg 5.95
